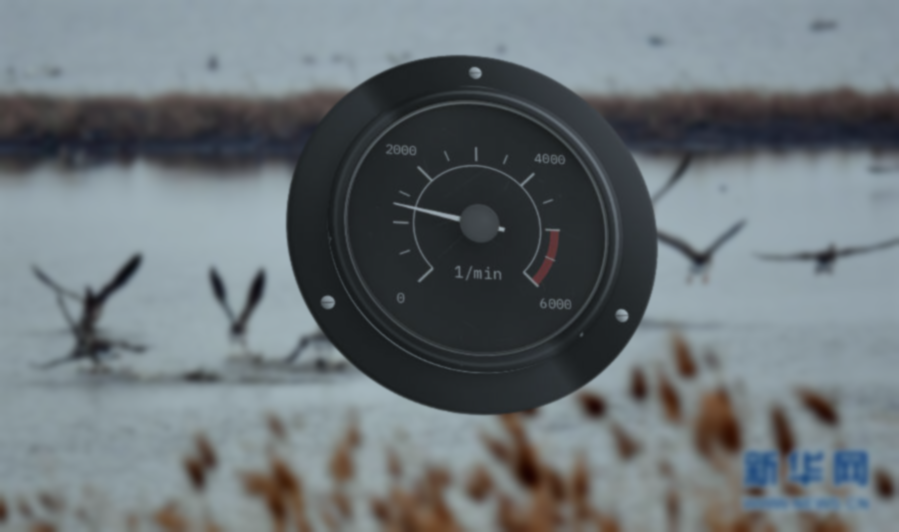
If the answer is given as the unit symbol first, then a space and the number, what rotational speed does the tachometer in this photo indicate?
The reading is rpm 1250
